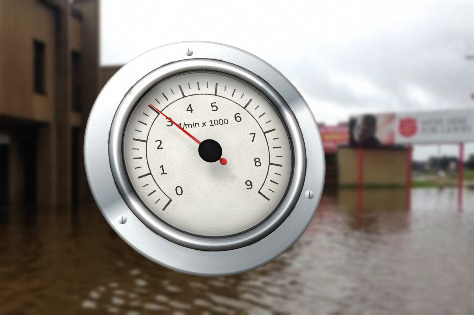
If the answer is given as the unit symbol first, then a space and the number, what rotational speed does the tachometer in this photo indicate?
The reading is rpm 3000
